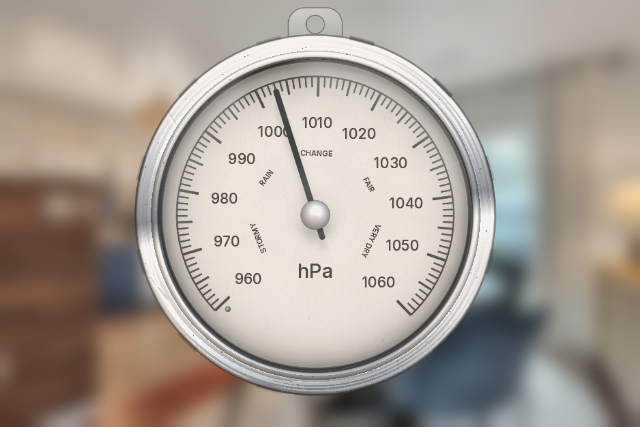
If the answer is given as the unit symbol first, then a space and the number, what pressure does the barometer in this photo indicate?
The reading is hPa 1003
